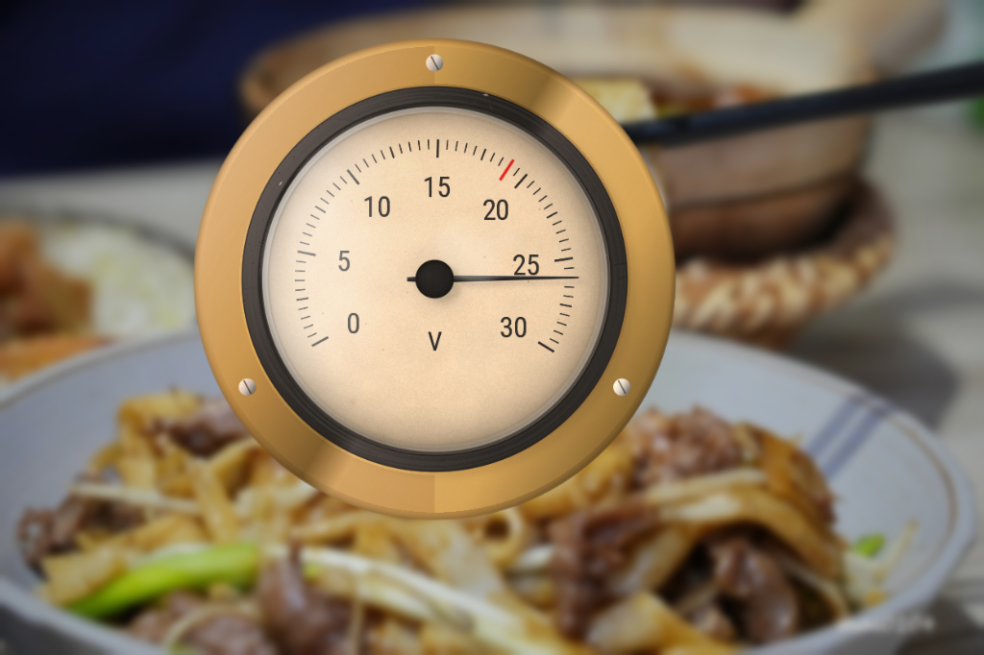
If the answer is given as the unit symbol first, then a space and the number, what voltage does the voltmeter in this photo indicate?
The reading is V 26
